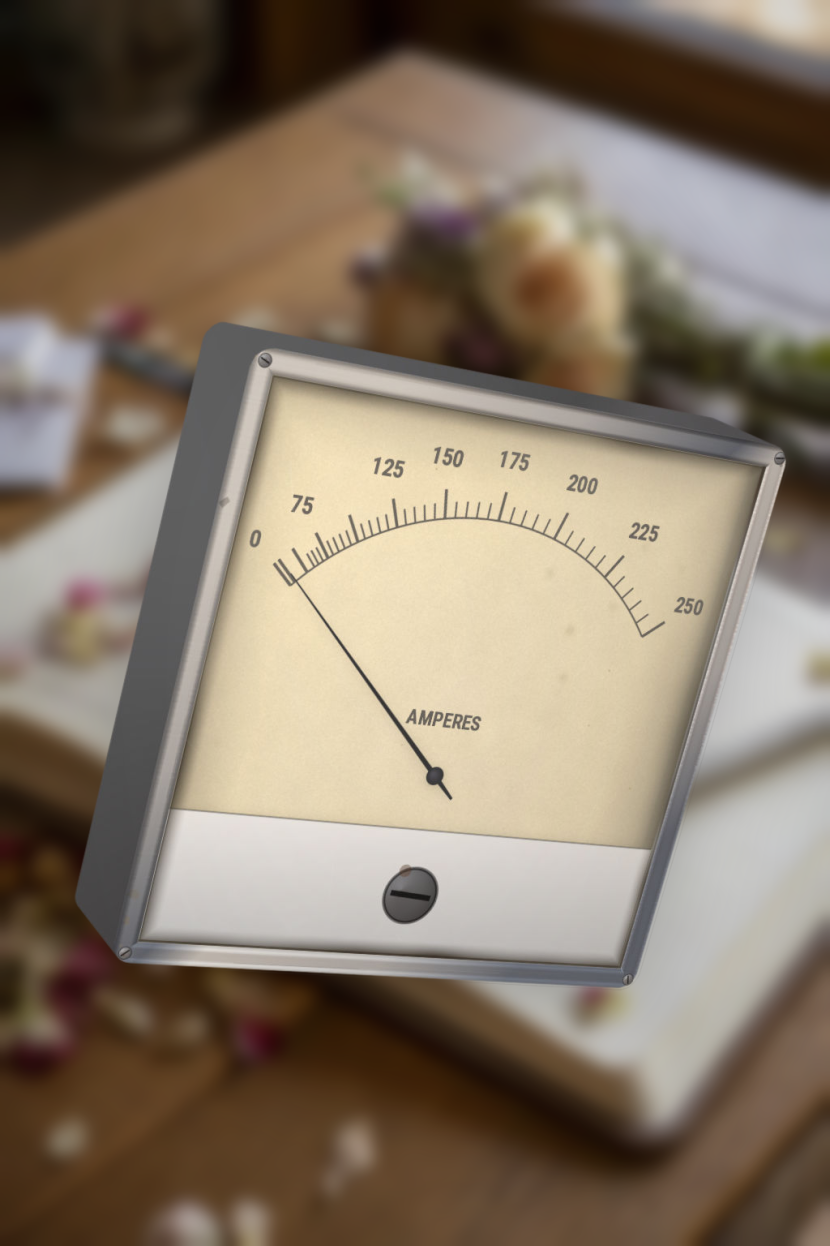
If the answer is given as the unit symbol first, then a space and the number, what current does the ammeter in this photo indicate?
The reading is A 25
